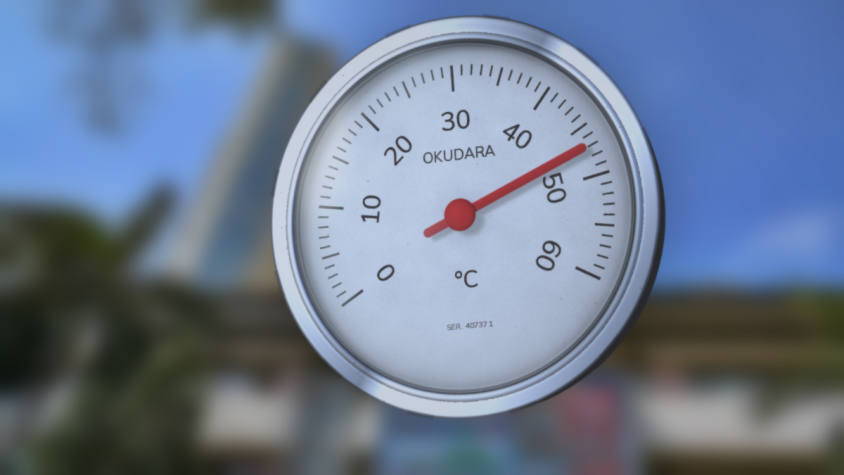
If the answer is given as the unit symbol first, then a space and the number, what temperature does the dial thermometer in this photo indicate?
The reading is °C 47
